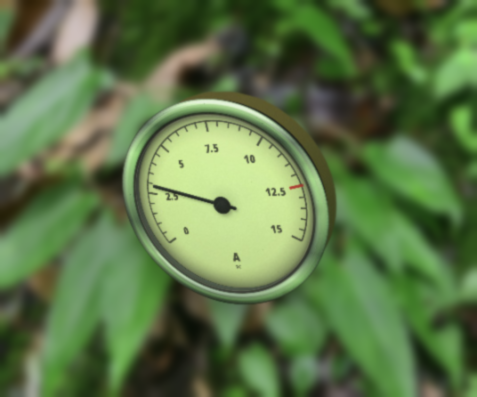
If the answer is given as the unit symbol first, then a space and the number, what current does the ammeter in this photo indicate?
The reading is A 3
